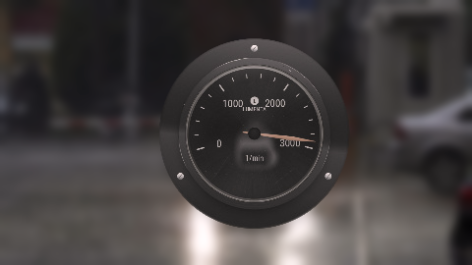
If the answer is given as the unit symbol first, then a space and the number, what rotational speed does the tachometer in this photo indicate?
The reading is rpm 2900
